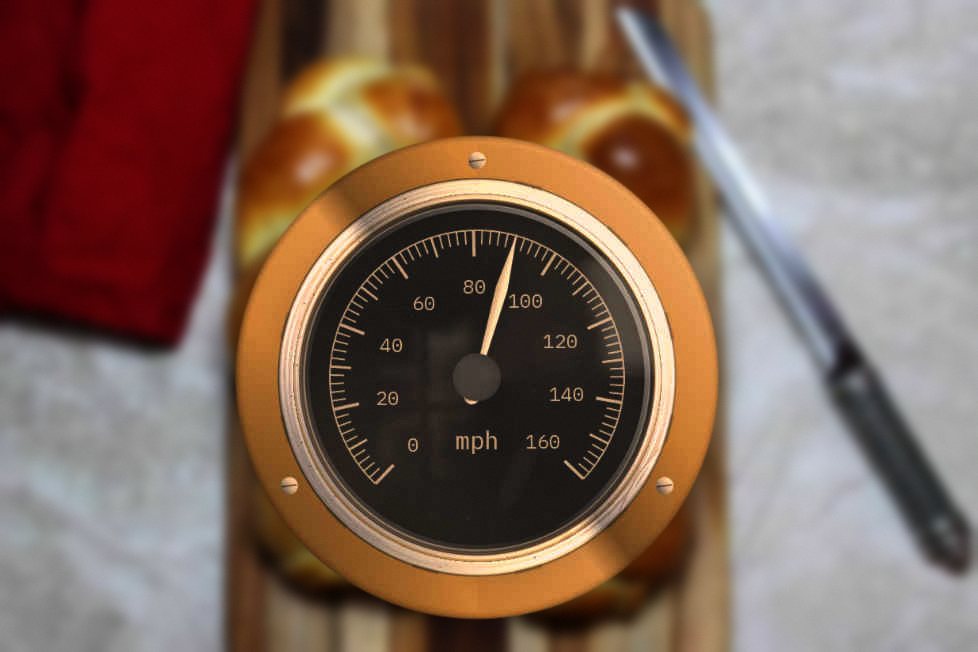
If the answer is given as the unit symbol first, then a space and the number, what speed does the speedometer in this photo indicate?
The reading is mph 90
